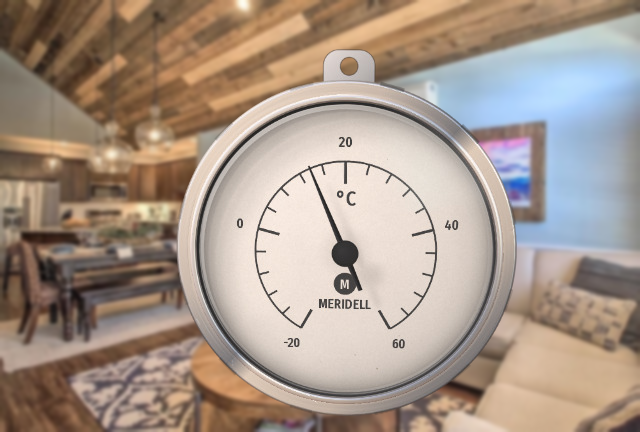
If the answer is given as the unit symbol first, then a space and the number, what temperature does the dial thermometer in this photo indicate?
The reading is °C 14
